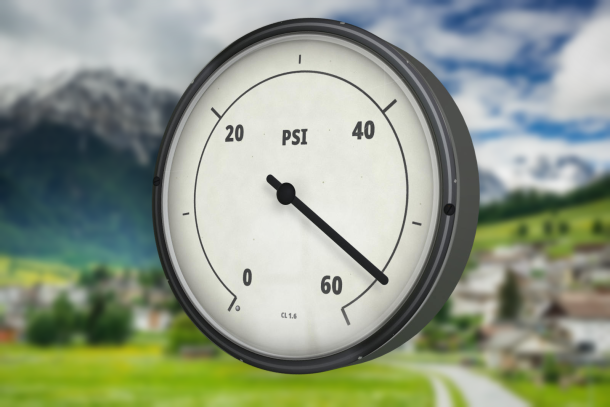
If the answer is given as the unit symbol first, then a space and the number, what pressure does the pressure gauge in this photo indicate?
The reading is psi 55
